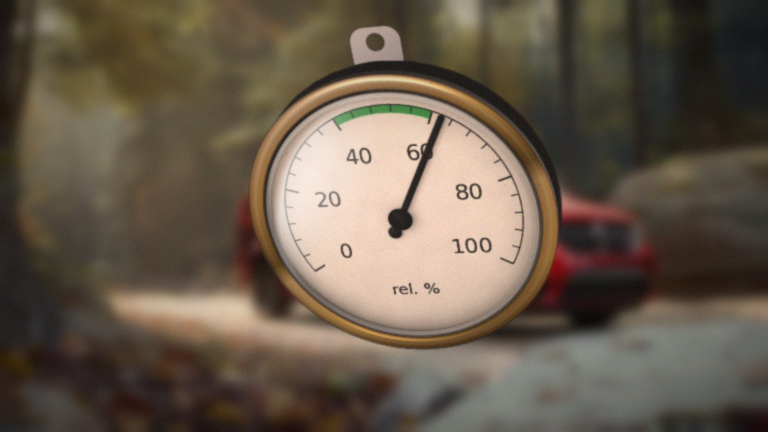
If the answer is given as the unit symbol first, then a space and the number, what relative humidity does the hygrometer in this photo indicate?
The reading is % 62
